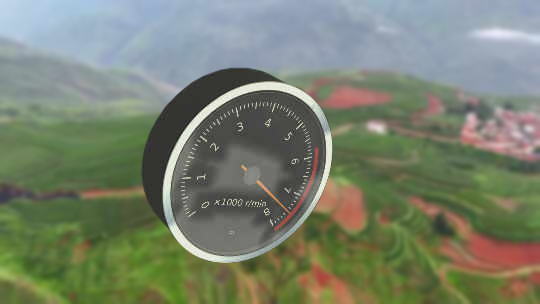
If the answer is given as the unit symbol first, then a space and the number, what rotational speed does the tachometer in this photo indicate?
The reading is rpm 7500
